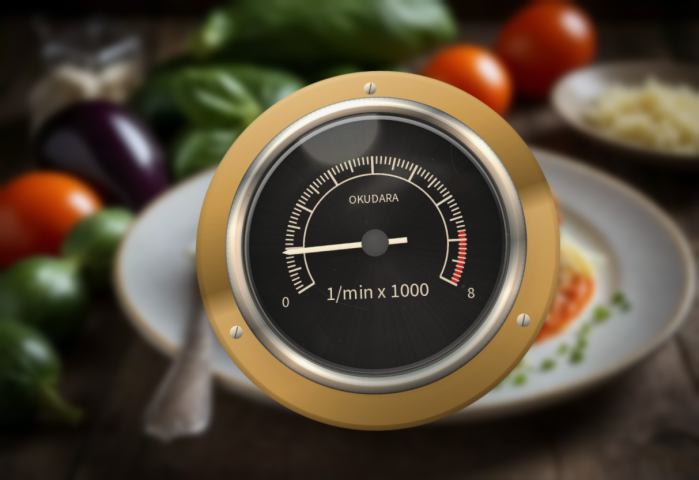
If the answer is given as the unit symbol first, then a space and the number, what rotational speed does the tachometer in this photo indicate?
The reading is rpm 900
